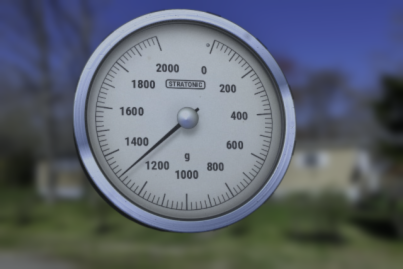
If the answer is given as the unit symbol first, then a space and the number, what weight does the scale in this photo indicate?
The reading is g 1300
